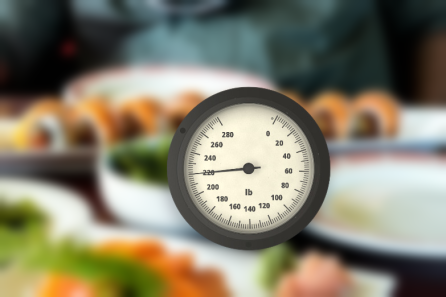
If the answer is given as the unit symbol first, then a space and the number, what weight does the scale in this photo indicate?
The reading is lb 220
